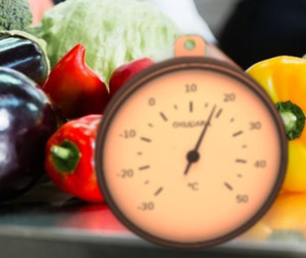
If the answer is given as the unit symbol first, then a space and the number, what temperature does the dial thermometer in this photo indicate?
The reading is °C 17.5
